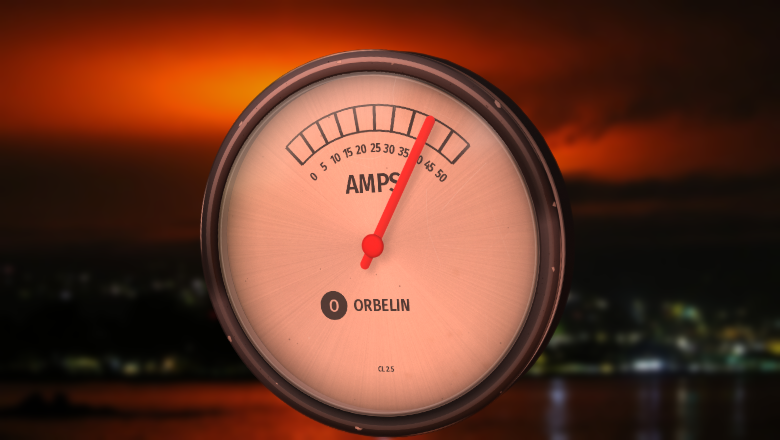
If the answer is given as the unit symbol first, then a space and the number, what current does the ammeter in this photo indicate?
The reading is A 40
